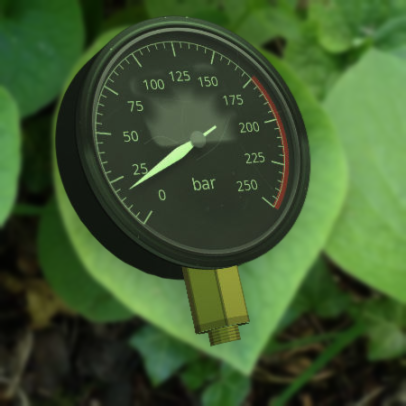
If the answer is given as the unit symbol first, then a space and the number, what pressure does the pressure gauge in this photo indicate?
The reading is bar 17.5
